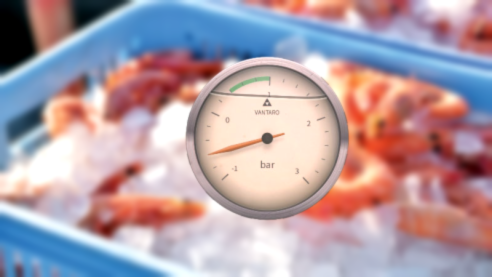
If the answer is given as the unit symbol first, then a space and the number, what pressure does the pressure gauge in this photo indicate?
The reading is bar -0.6
